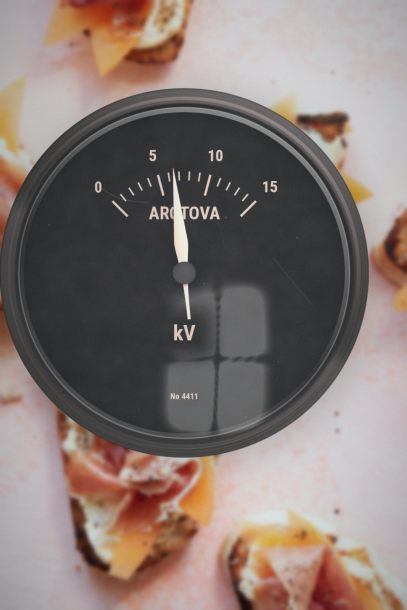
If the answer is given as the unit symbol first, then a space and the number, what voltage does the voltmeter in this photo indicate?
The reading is kV 6.5
